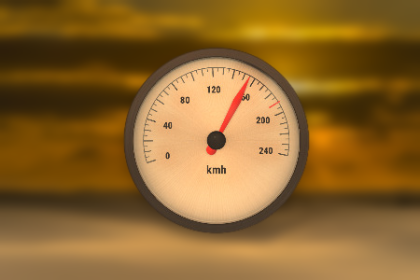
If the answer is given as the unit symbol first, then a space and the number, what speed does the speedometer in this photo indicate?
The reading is km/h 155
